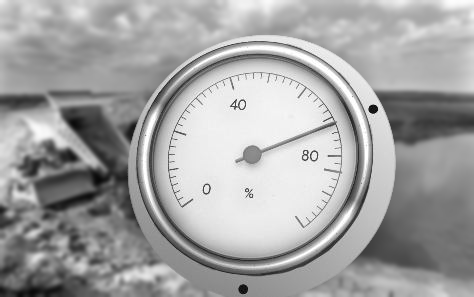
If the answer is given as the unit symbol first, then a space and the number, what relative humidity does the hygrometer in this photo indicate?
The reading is % 72
